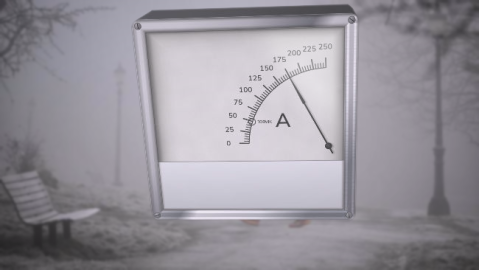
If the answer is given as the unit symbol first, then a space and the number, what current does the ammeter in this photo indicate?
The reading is A 175
